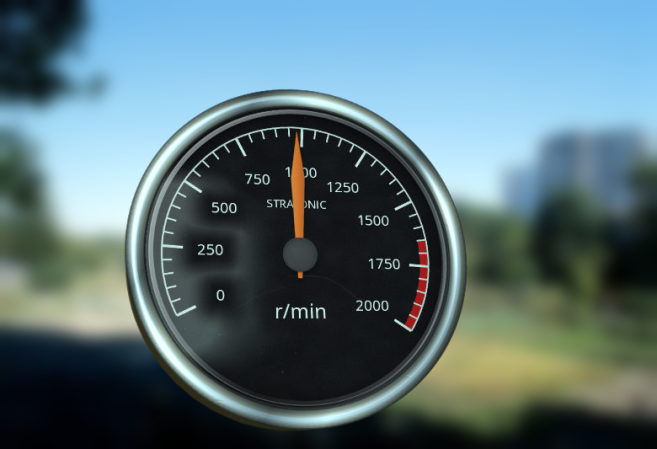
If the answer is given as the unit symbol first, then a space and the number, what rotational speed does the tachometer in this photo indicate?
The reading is rpm 975
